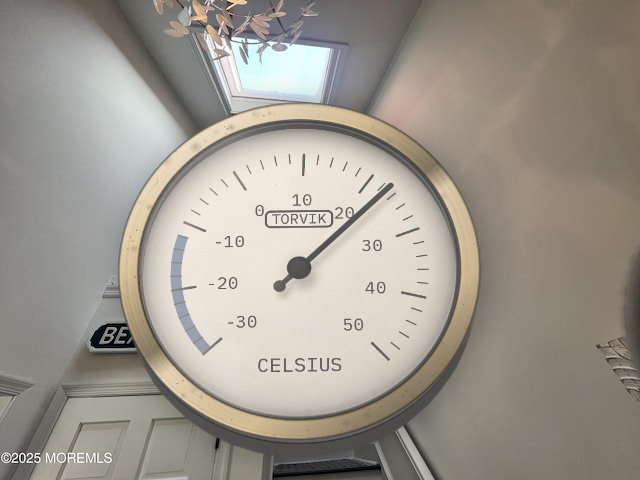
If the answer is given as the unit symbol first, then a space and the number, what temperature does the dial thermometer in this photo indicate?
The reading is °C 23
